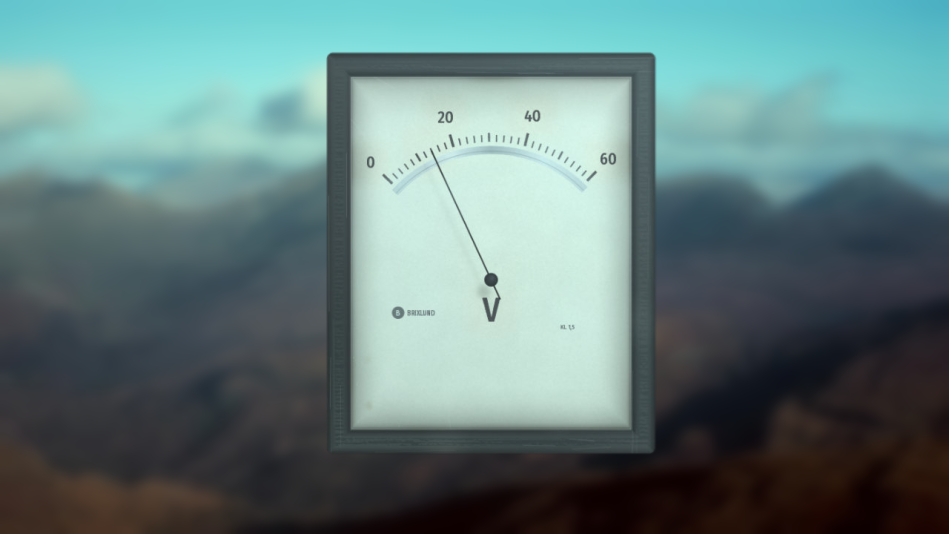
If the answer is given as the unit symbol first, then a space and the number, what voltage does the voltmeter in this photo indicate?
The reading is V 14
